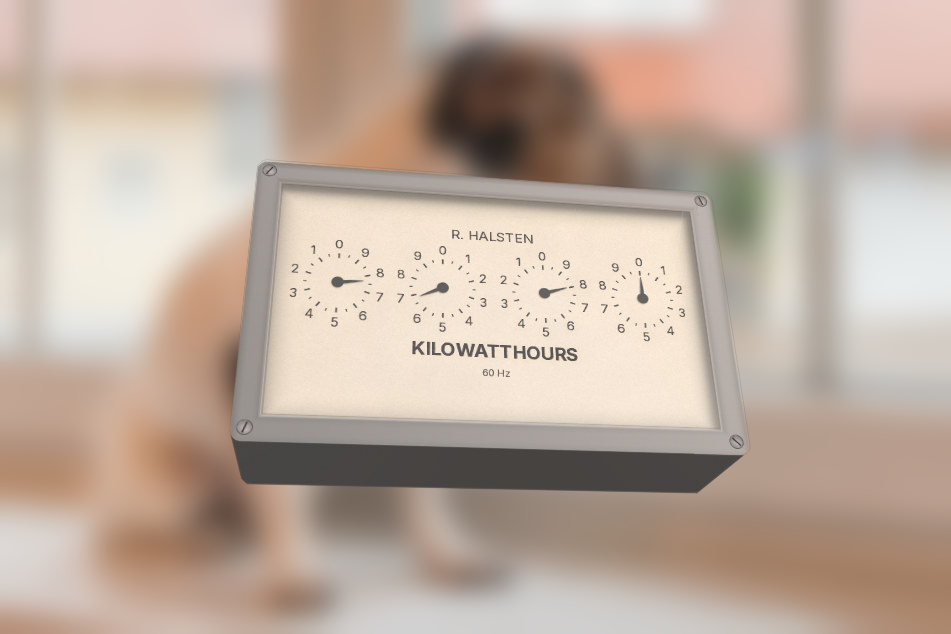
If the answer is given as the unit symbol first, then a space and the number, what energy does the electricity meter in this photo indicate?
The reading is kWh 7680
